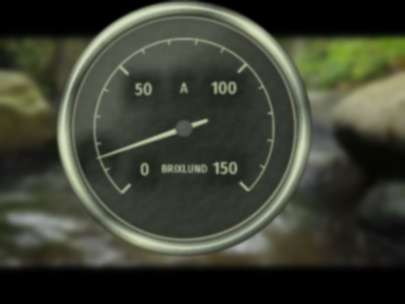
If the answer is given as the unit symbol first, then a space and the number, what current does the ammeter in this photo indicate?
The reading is A 15
